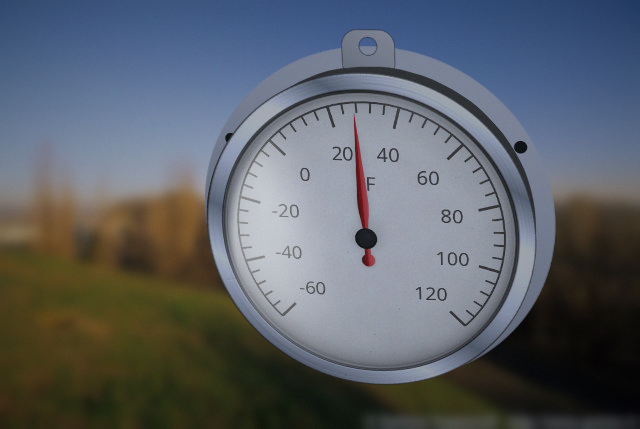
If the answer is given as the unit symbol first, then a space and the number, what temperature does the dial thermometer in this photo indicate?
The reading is °F 28
